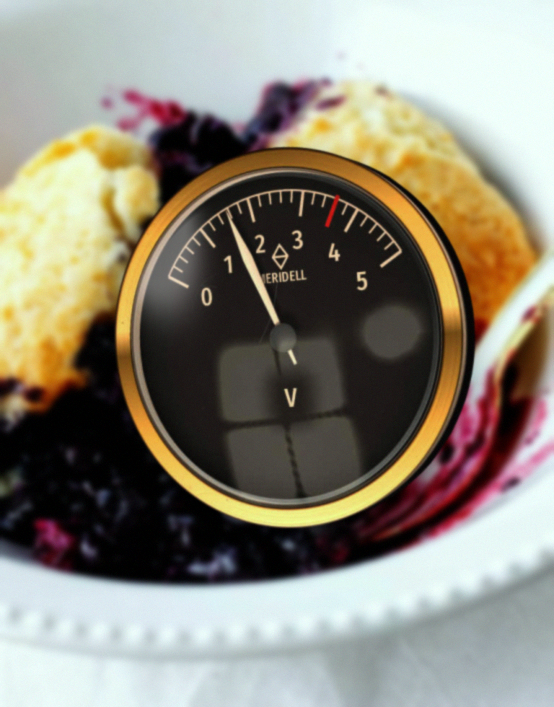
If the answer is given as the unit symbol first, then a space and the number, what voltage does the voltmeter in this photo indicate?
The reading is V 1.6
